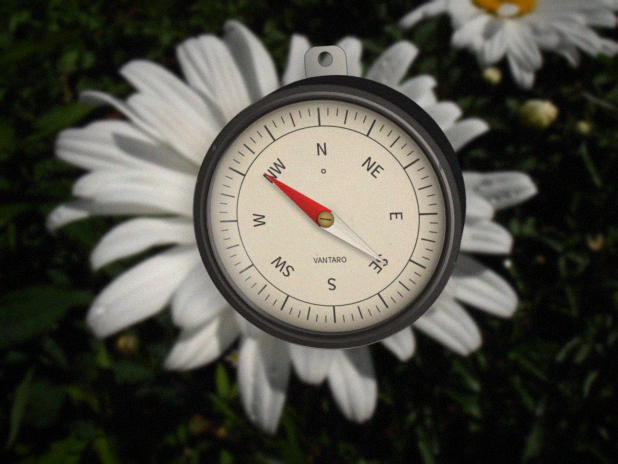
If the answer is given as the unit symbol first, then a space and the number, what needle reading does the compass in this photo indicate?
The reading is ° 310
